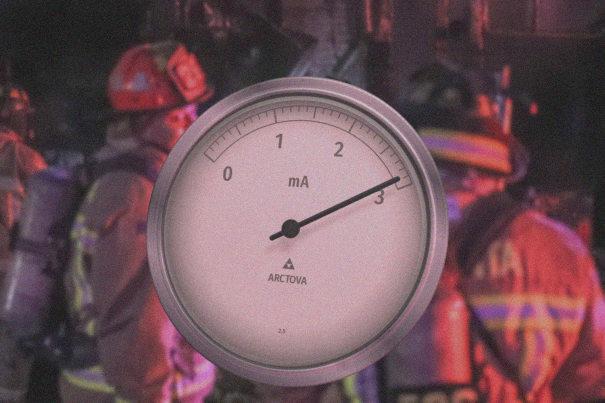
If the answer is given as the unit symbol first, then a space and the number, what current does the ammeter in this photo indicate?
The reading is mA 2.9
